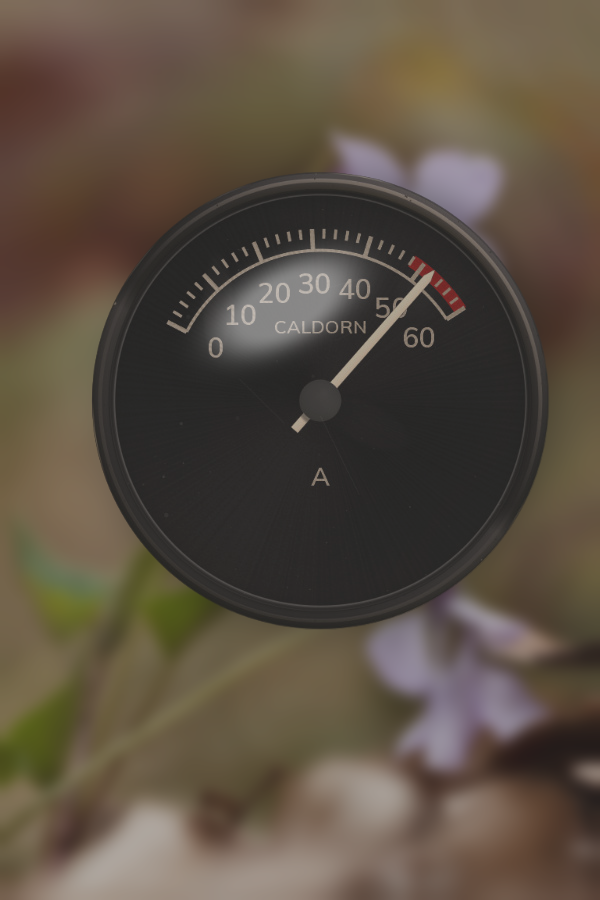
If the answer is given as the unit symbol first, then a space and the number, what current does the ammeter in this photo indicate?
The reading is A 52
